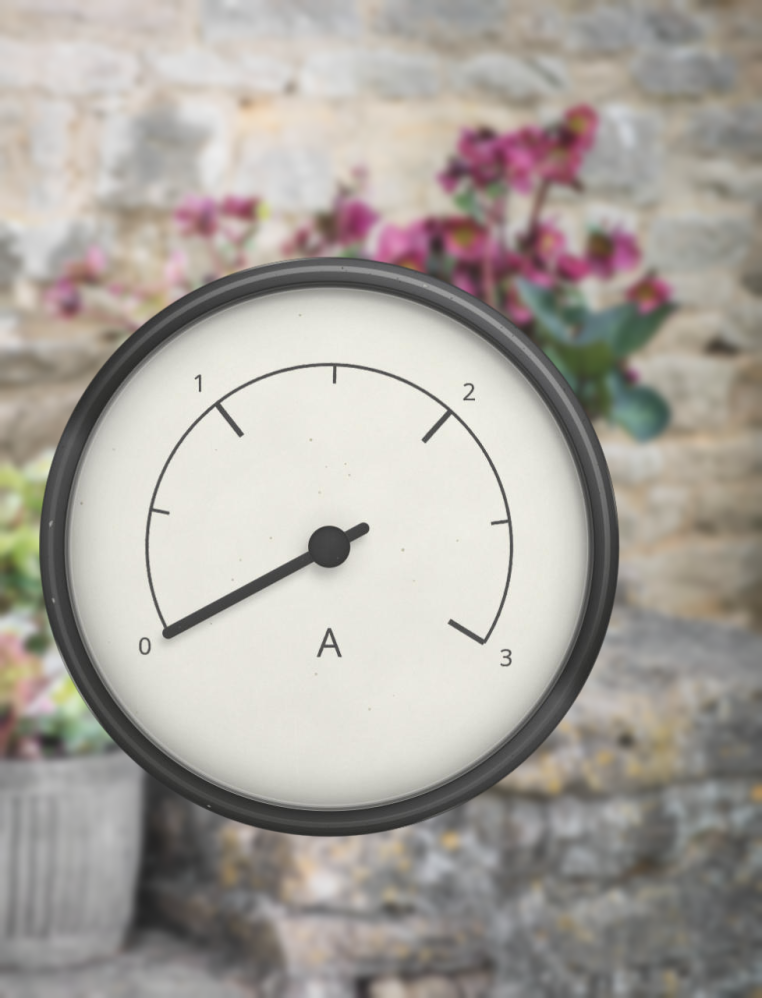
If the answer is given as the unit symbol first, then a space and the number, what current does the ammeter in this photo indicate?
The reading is A 0
